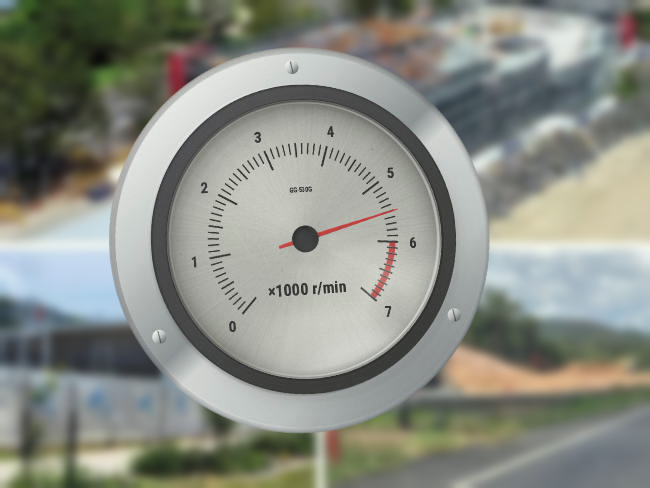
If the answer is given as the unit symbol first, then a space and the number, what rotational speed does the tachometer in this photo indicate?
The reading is rpm 5500
